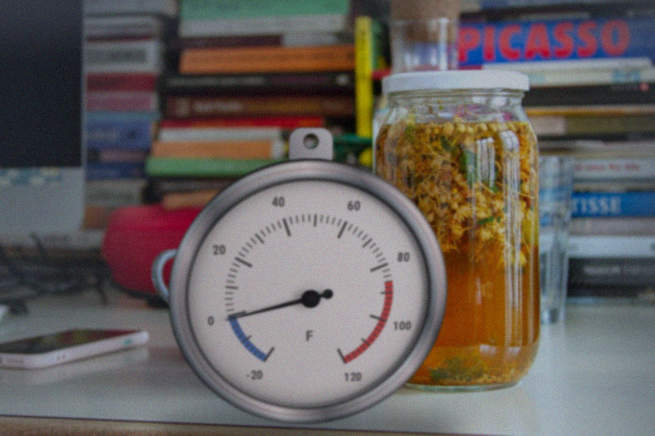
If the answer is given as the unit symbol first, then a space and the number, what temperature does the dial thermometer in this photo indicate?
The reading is °F 0
